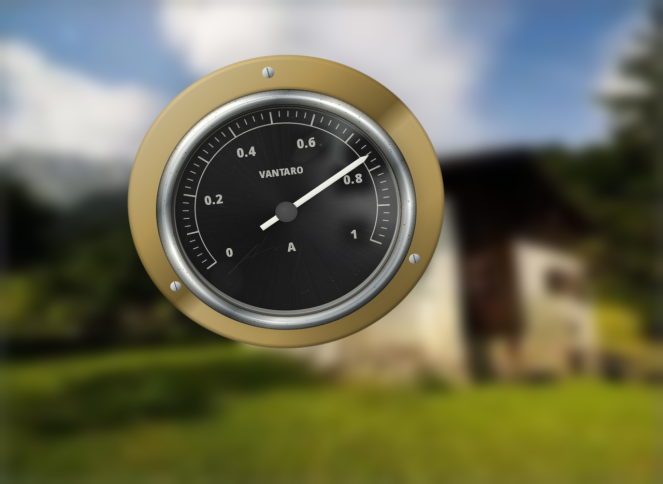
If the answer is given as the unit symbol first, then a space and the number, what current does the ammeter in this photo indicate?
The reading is A 0.76
